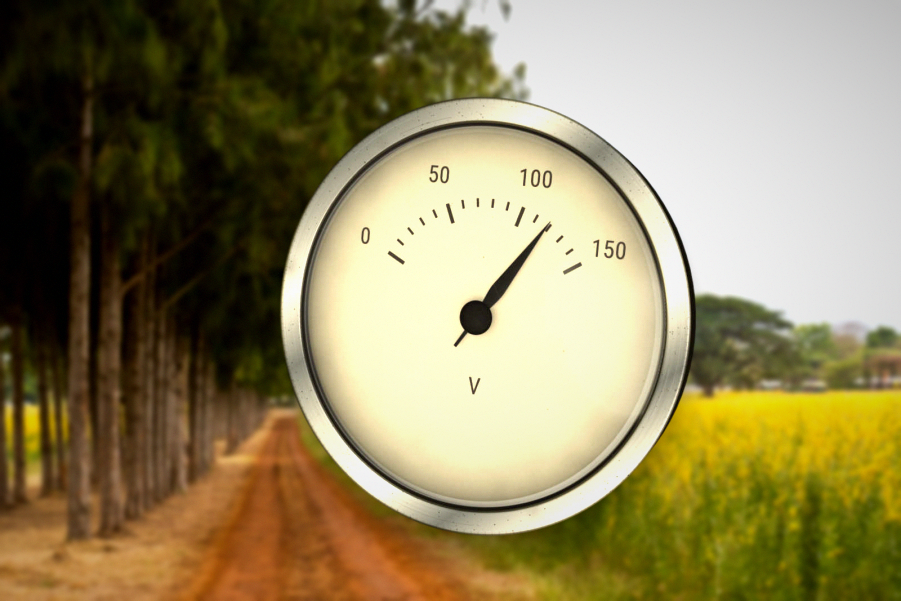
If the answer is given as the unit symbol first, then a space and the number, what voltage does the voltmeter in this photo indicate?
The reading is V 120
